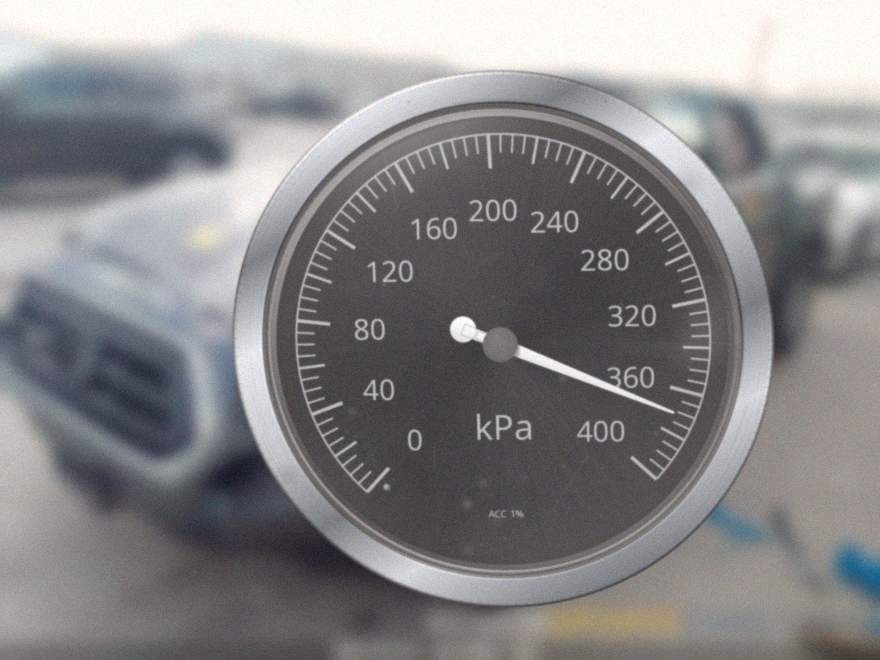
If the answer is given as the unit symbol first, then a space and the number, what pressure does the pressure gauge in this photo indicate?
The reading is kPa 370
